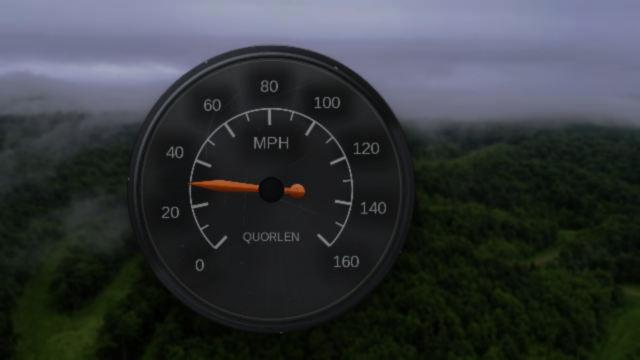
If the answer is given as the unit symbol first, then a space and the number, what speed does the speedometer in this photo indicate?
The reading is mph 30
